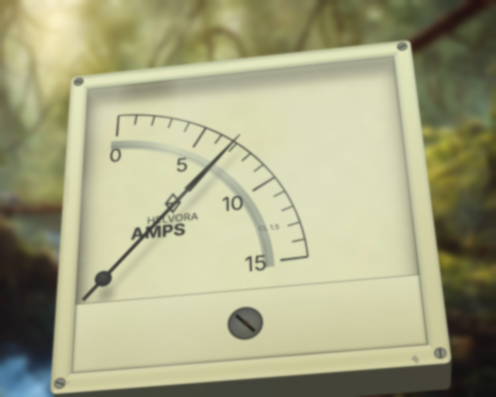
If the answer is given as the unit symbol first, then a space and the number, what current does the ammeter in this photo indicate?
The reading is A 7
